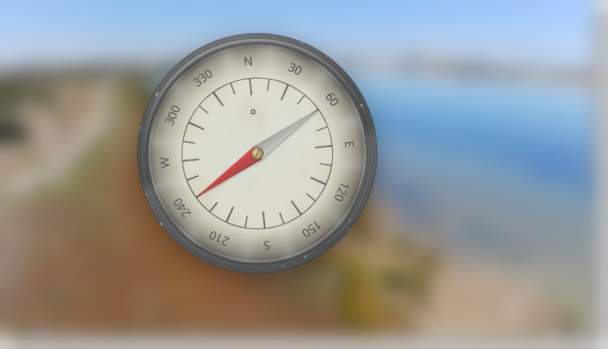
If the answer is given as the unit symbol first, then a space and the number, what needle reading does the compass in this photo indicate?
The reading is ° 240
